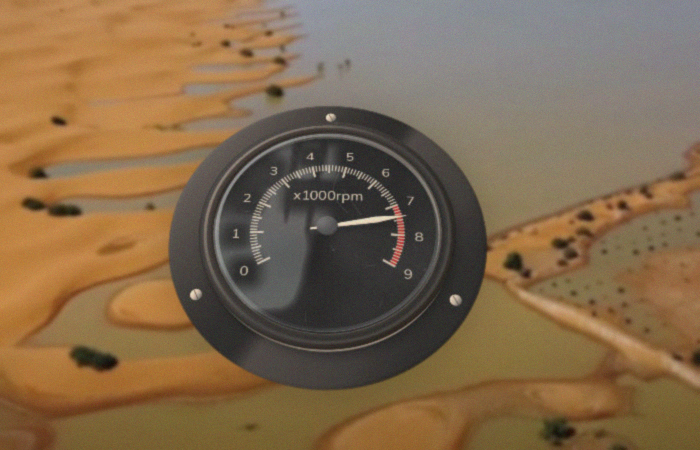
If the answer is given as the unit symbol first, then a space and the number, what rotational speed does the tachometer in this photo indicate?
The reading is rpm 7500
